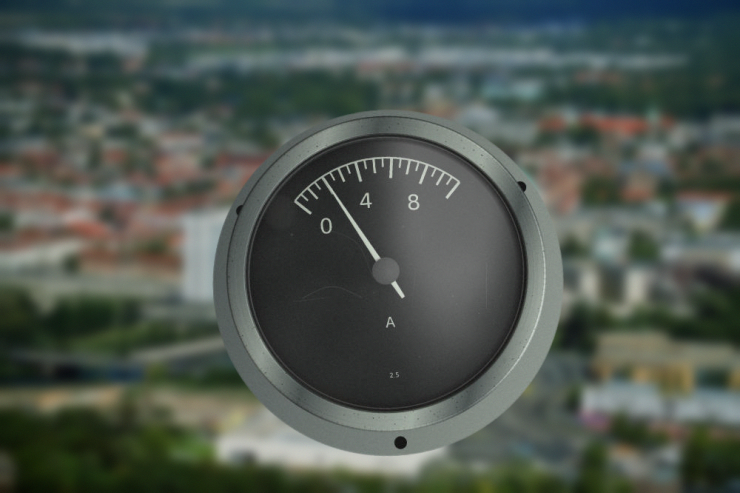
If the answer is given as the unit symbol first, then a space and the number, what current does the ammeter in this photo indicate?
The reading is A 2
